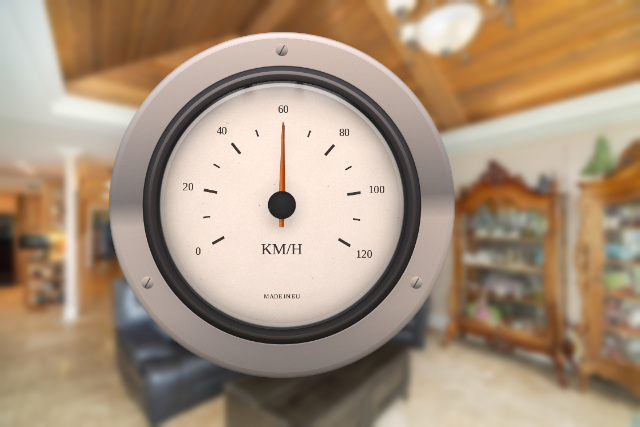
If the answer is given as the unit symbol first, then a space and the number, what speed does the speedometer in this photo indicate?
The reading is km/h 60
